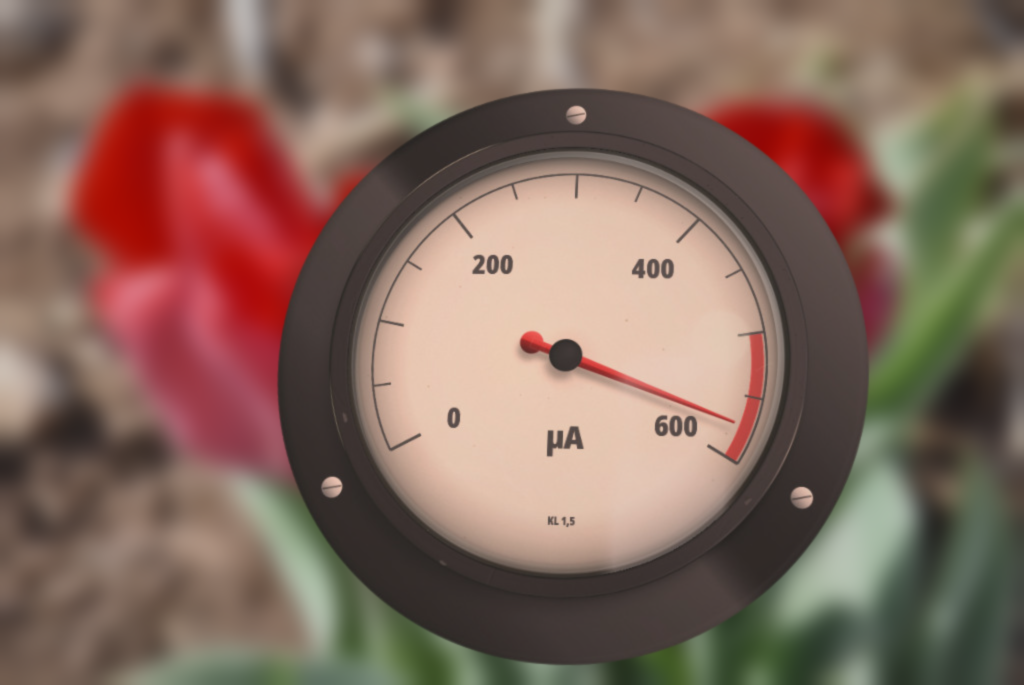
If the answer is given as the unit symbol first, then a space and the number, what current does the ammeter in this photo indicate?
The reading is µA 575
